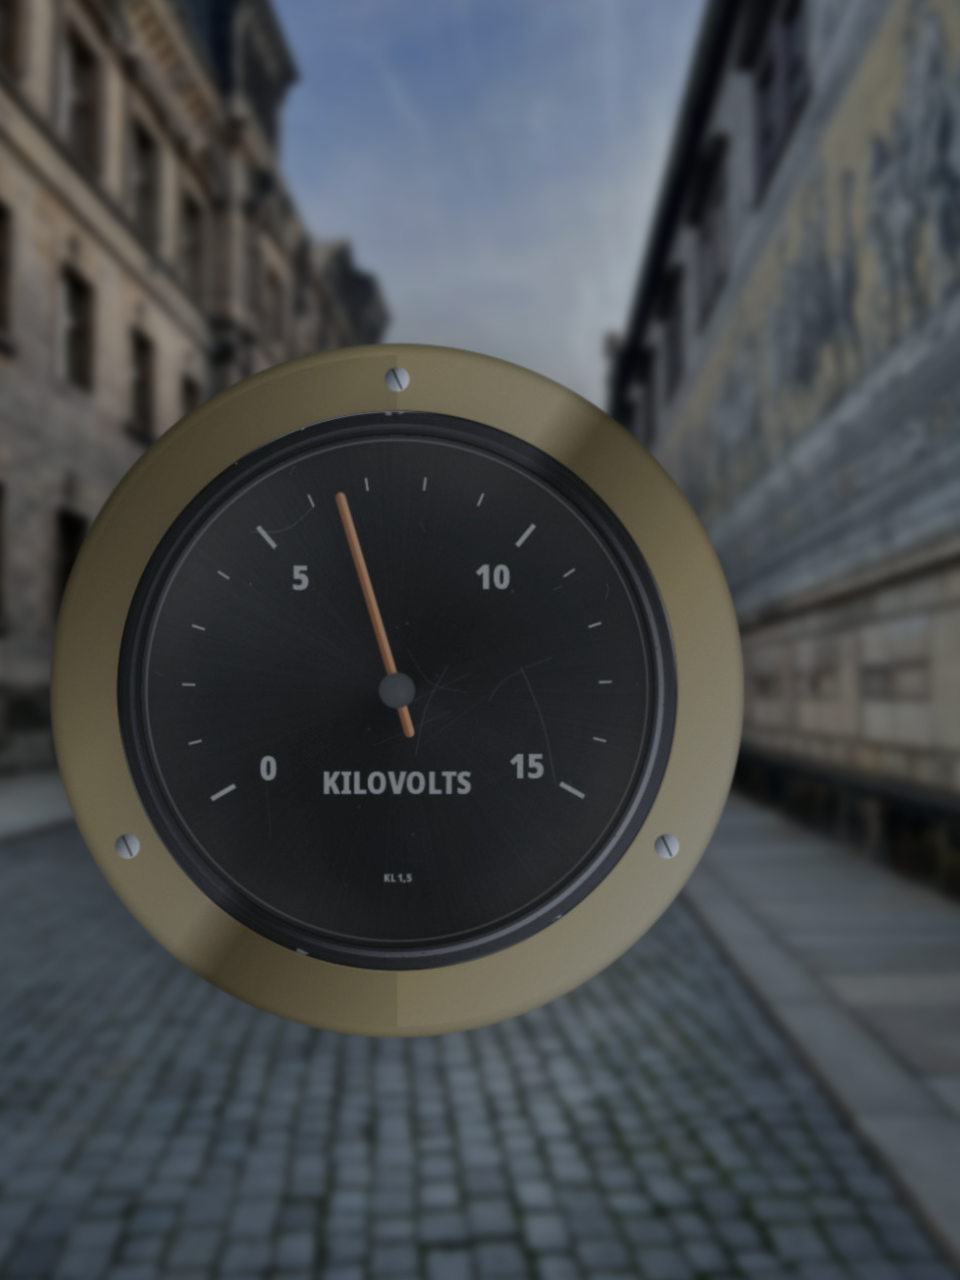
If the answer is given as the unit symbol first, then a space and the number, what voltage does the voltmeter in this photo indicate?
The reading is kV 6.5
